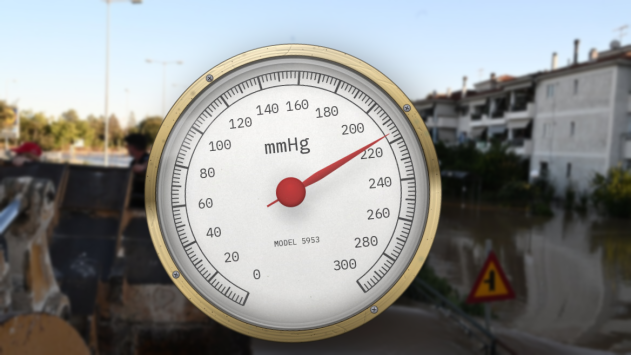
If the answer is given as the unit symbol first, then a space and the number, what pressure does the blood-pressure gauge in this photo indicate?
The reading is mmHg 216
